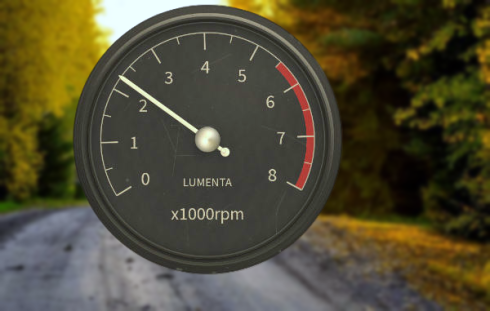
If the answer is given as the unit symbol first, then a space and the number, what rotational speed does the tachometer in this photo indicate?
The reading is rpm 2250
